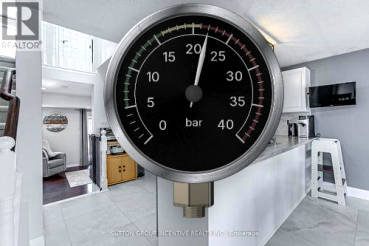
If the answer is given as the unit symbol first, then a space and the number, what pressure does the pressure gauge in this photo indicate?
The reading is bar 22
